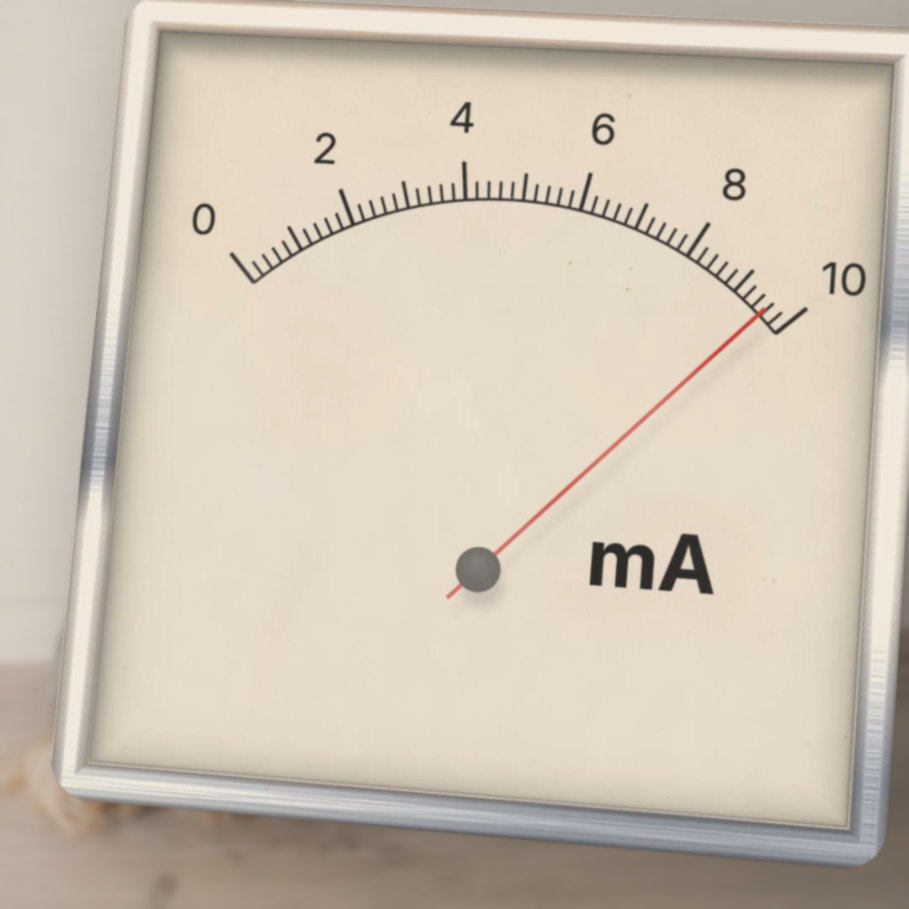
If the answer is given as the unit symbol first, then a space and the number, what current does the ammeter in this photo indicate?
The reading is mA 9.6
